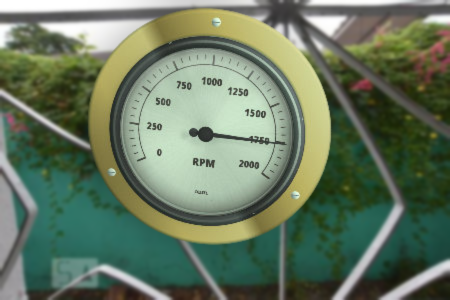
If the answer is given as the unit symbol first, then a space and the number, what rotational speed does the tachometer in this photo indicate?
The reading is rpm 1750
